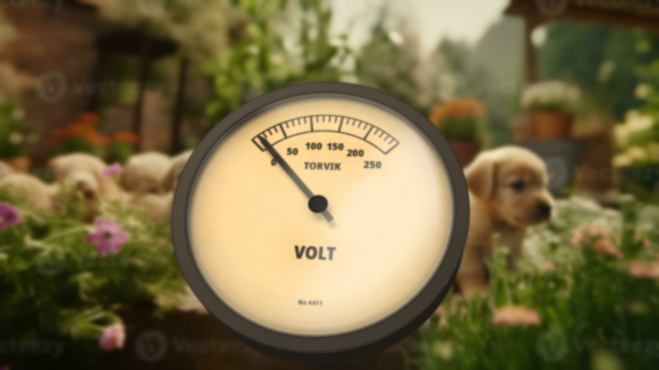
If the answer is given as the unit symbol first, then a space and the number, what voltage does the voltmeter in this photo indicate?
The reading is V 10
